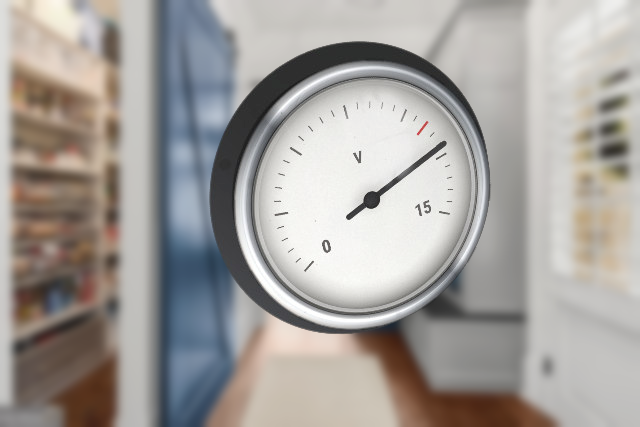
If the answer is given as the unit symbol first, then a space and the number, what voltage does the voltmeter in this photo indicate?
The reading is V 12
